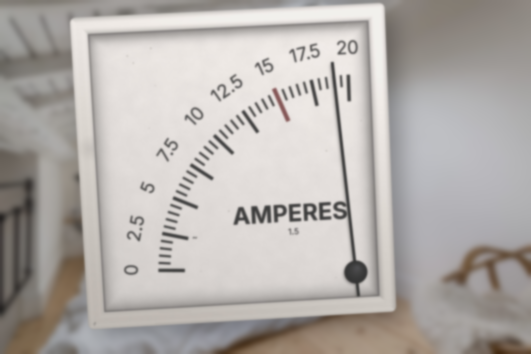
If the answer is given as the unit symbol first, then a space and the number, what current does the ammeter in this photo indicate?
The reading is A 19
